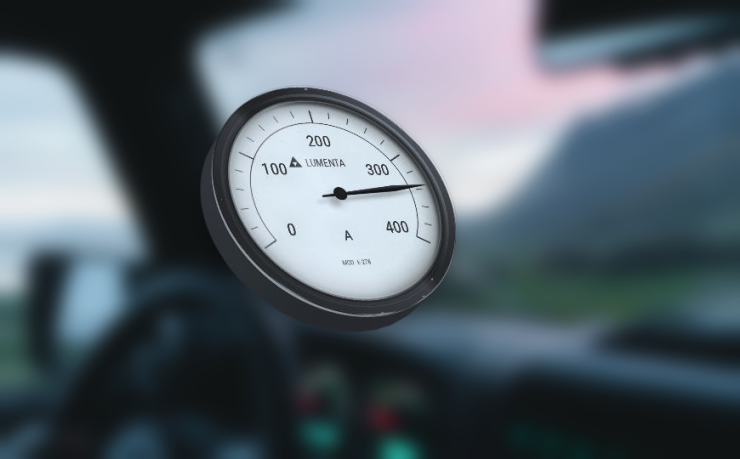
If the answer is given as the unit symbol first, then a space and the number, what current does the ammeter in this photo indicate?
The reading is A 340
